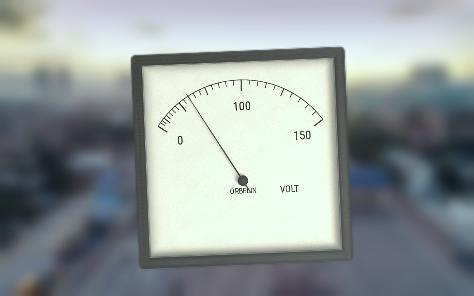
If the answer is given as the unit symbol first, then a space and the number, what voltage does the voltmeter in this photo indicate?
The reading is V 60
